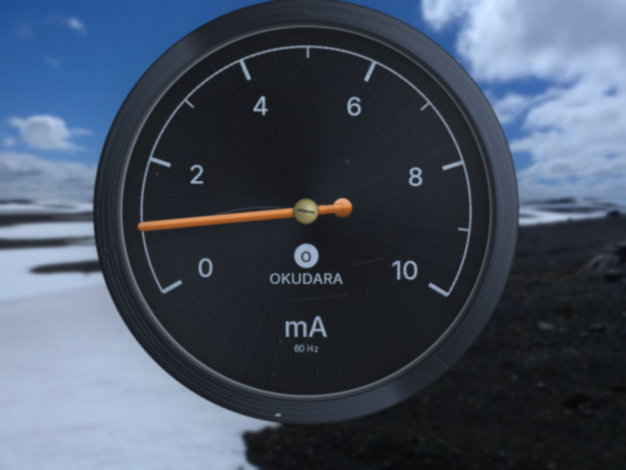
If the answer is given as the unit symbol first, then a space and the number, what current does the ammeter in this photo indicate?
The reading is mA 1
